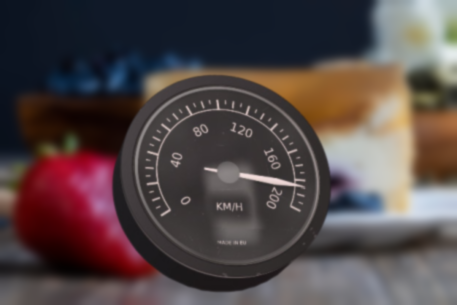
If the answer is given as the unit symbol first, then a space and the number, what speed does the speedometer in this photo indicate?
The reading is km/h 185
